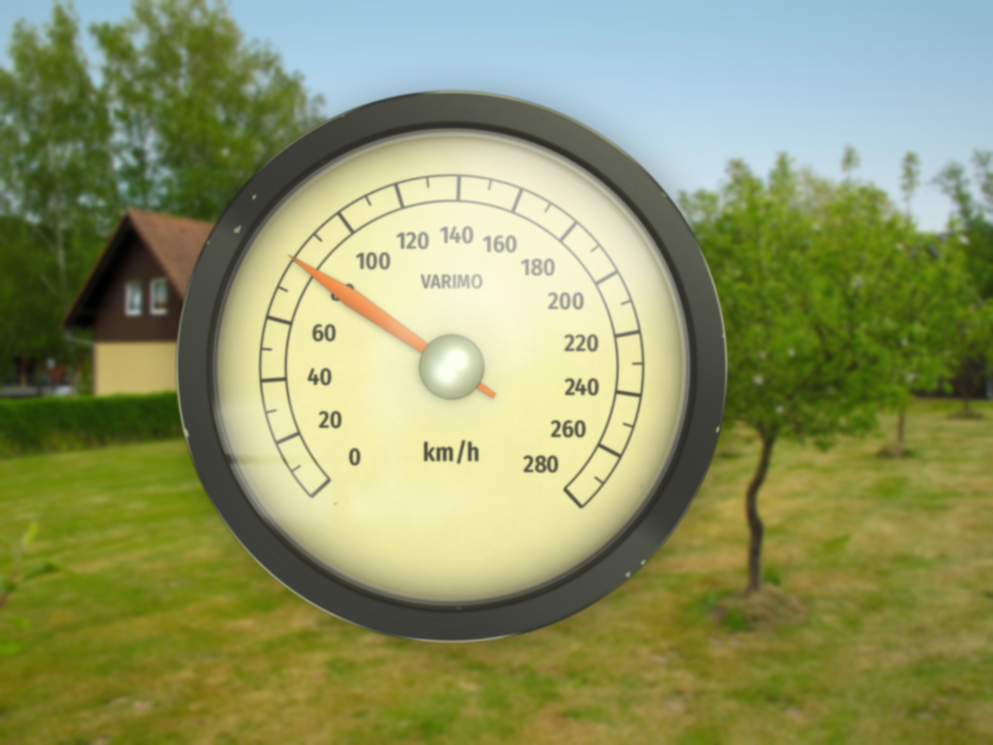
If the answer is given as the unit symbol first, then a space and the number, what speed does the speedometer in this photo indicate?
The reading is km/h 80
